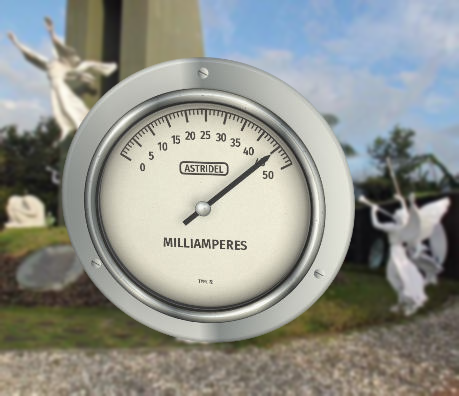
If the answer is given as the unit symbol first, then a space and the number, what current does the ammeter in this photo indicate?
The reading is mA 45
